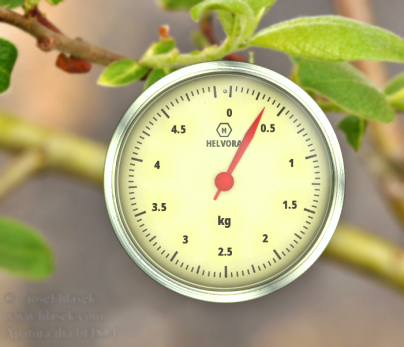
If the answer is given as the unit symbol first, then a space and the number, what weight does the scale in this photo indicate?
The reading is kg 0.35
